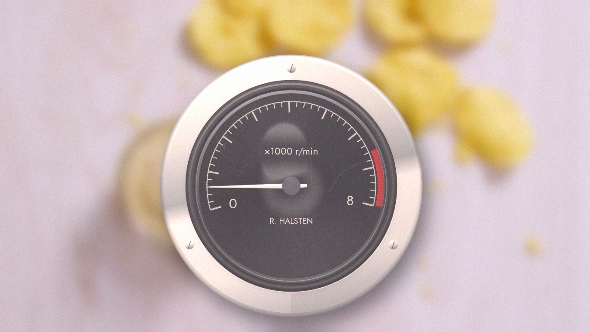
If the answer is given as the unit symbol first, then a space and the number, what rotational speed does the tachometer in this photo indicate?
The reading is rpm 600
